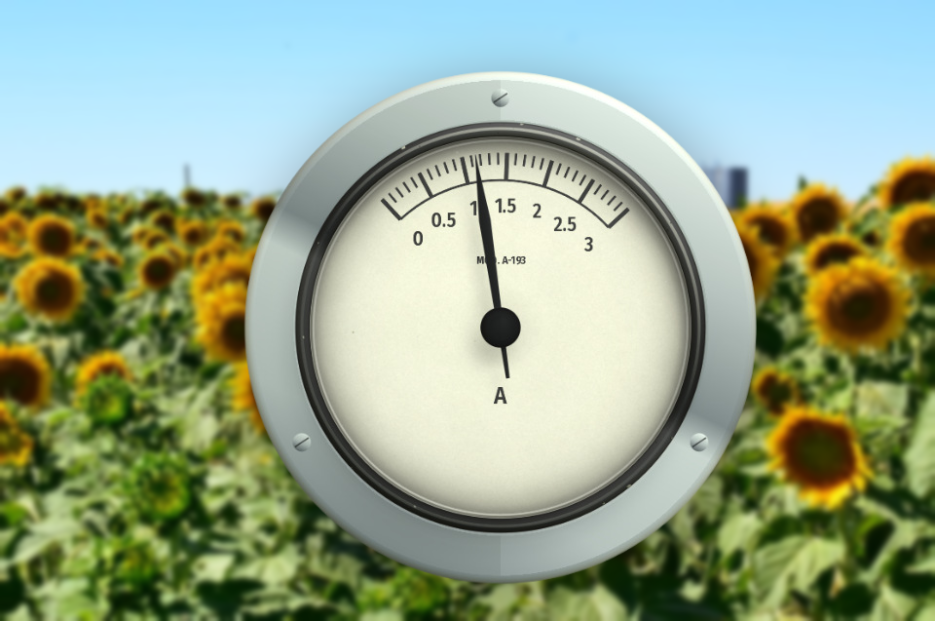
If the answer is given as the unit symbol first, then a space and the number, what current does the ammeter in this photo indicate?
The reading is A 1.15
